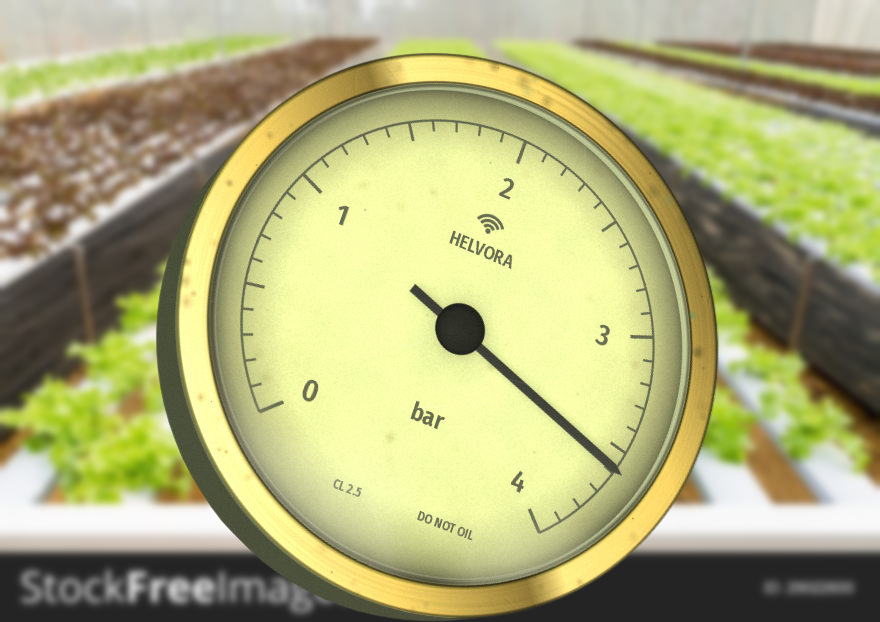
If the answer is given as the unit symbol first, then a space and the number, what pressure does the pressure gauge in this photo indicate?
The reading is bar 3.6
